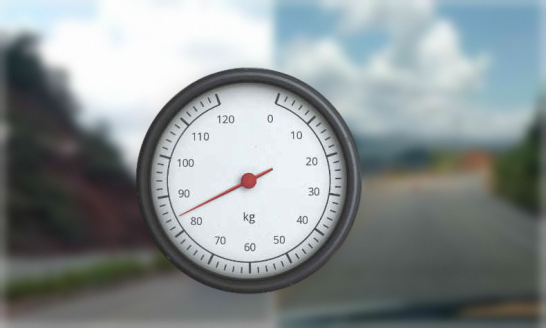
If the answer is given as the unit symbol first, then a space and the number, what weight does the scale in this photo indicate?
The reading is kg 84
